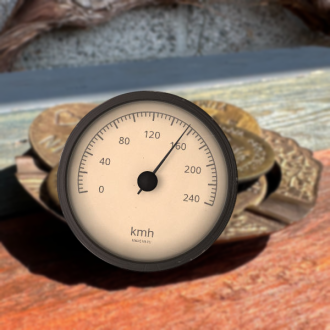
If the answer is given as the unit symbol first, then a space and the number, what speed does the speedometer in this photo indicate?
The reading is km/h 156
